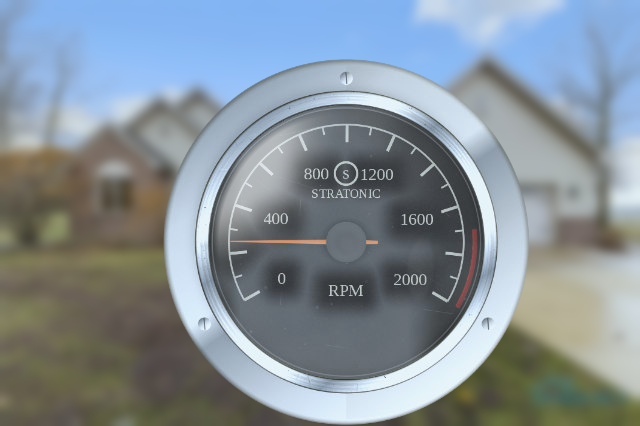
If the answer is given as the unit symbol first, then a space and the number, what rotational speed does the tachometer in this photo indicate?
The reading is rpm 250
